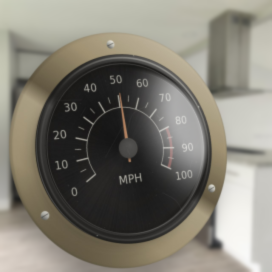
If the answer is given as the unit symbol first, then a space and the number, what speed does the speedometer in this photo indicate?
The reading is mph 50
